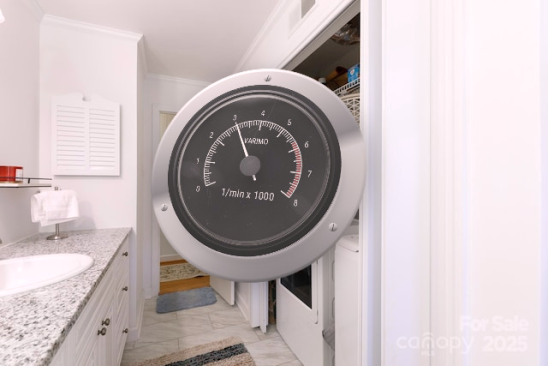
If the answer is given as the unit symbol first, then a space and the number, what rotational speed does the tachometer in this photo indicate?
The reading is rpm 3000
